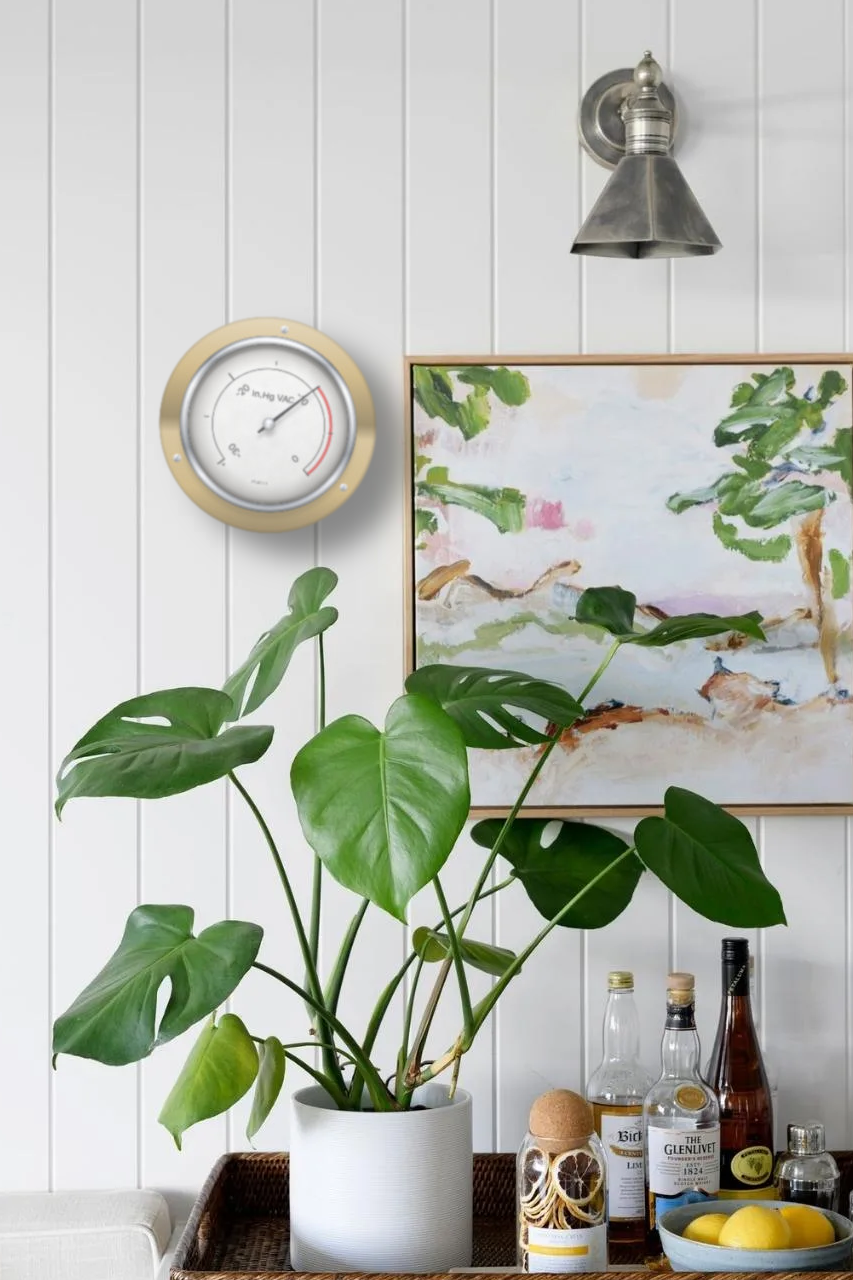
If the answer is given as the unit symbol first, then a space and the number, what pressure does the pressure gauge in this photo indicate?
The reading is inHg -10
